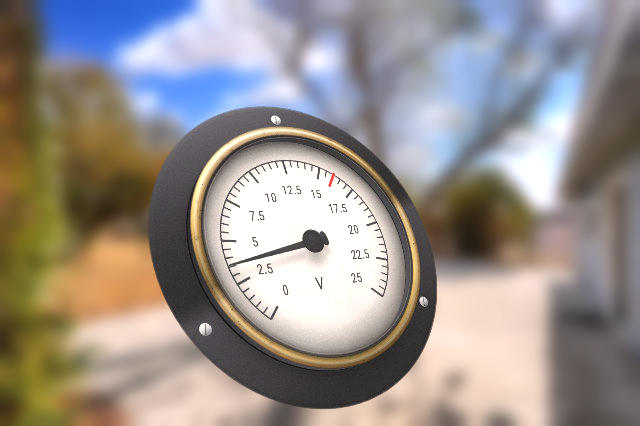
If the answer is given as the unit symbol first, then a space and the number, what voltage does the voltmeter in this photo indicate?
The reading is V 3.5
